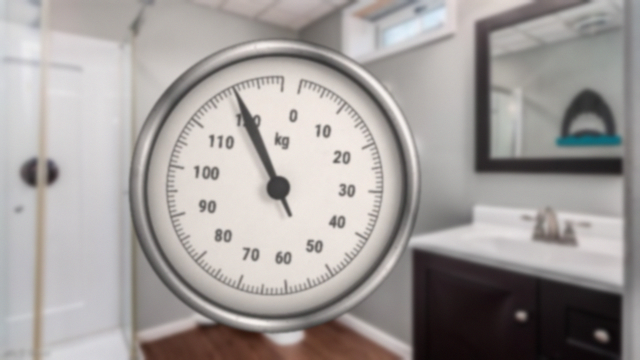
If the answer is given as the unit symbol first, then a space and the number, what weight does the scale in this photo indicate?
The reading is kg 120
